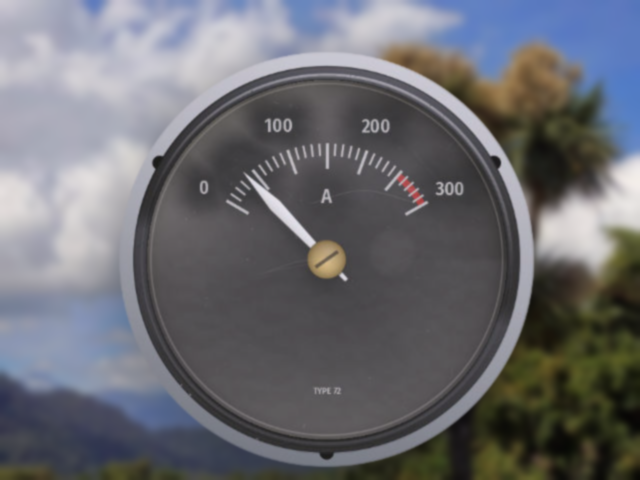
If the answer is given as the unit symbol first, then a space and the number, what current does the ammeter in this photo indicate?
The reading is A 40
